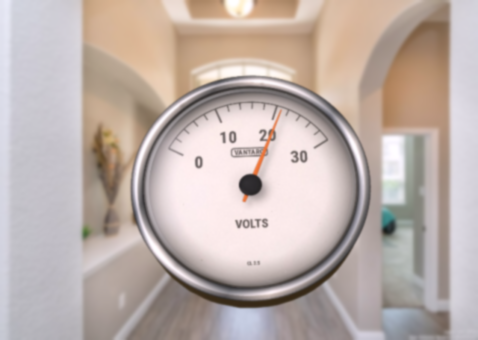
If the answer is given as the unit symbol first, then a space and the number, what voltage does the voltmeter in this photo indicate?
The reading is V 21
